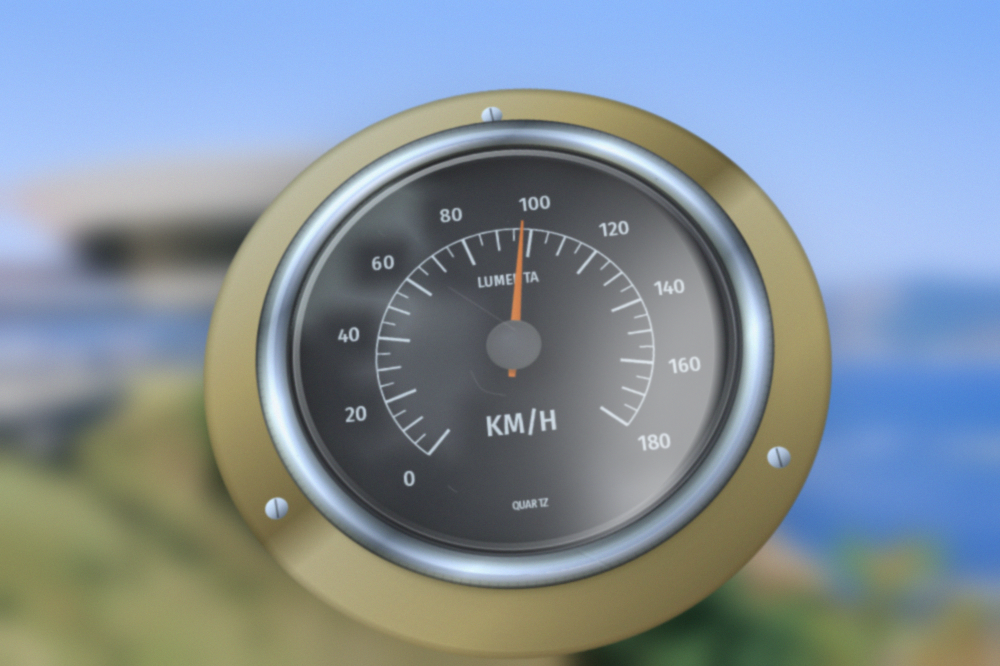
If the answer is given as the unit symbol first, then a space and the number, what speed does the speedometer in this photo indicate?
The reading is km/h 97.5
